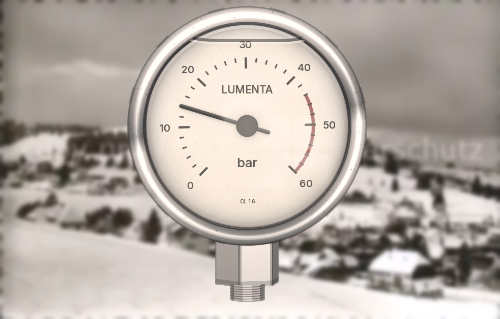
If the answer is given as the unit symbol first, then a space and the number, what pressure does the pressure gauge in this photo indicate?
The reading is bar 14
